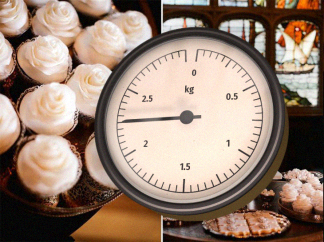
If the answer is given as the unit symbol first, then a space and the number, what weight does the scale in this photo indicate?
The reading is kg 2.25
